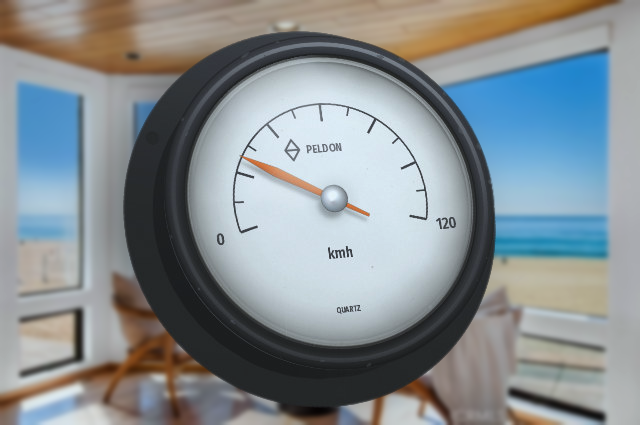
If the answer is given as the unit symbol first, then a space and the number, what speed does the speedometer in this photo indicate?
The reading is km/h 25
